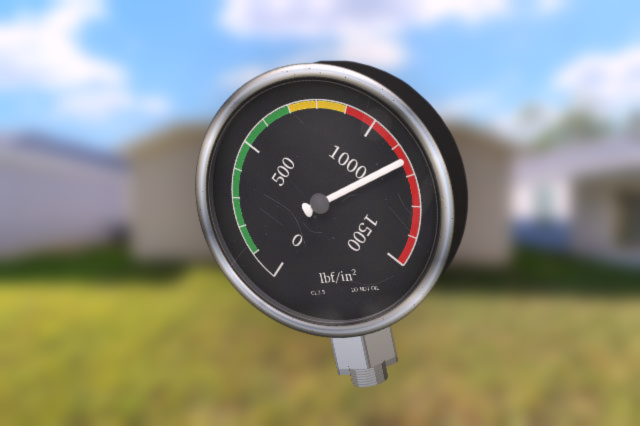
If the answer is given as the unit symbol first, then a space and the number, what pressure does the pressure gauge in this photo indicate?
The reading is psi 1150
